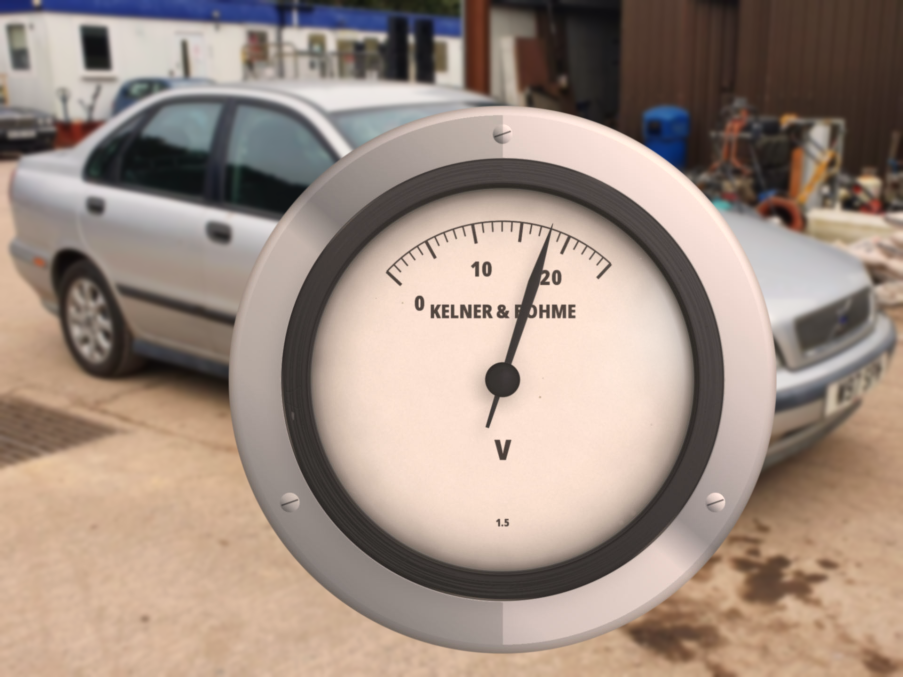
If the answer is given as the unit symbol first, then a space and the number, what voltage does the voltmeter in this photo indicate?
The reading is V 18
